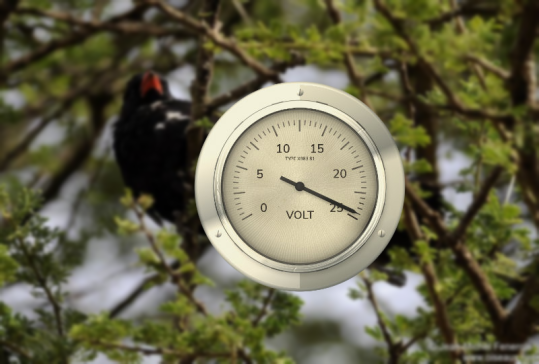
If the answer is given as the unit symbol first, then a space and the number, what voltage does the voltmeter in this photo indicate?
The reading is V 24.5
